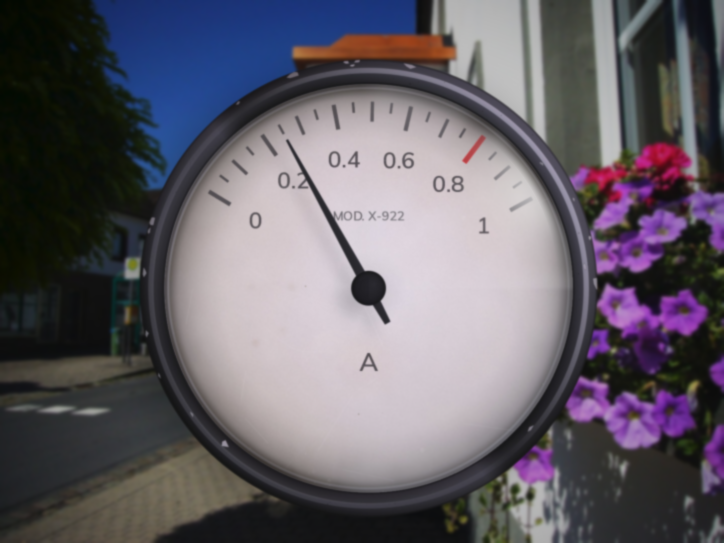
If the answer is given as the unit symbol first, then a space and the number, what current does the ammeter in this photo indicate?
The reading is A 0.25
